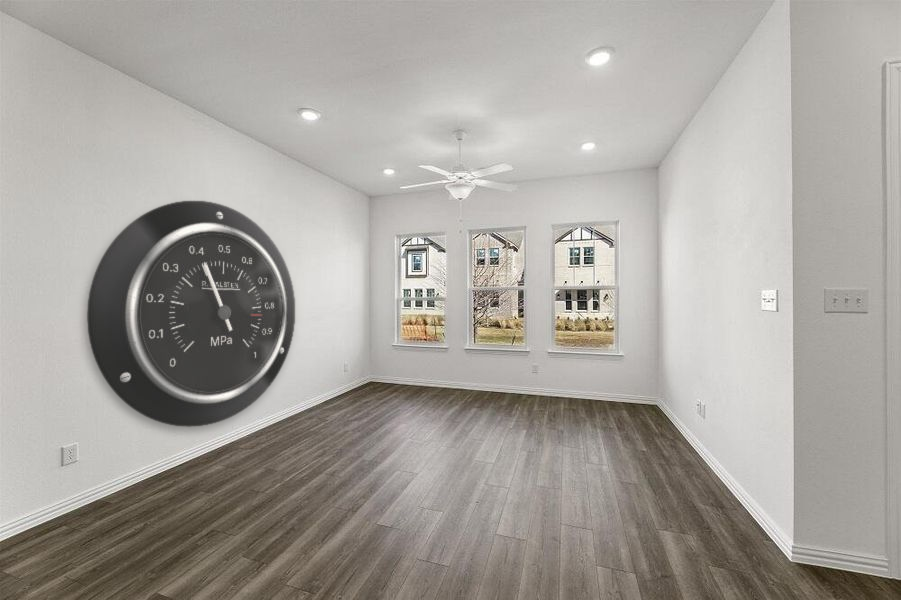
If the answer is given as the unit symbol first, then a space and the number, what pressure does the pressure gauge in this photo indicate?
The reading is MPa 0.4
